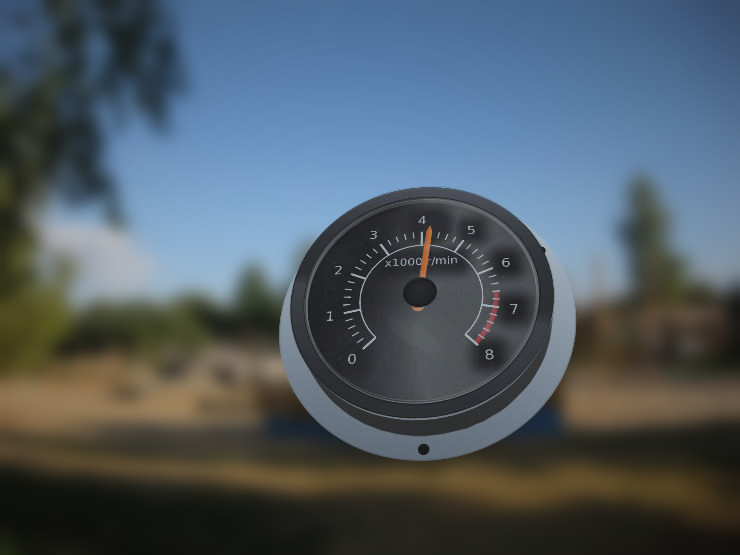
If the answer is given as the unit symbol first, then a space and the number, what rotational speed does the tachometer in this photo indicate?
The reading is rpm 4200
